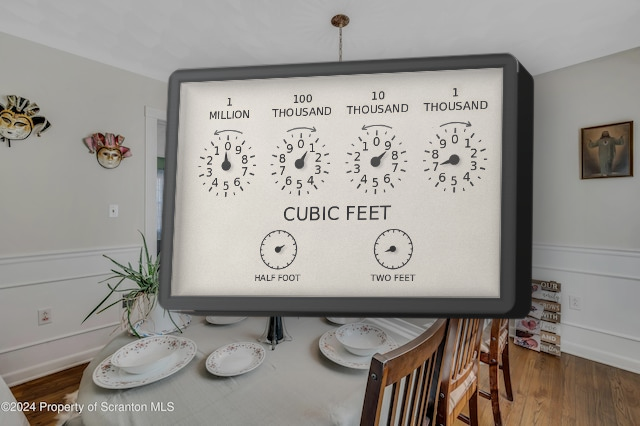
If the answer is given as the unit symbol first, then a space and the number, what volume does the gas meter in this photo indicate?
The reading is ft³ 8700
